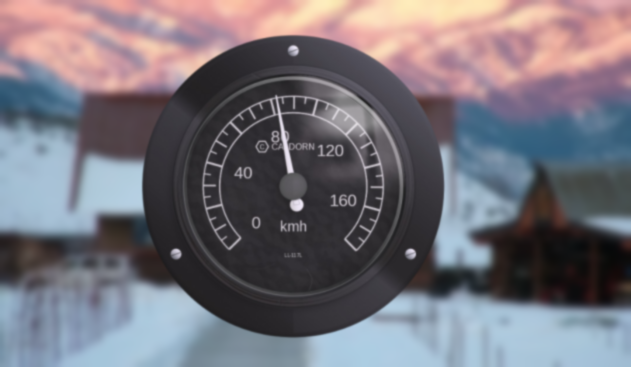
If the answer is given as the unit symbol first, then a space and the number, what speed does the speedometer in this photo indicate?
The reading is km/h 82.5
